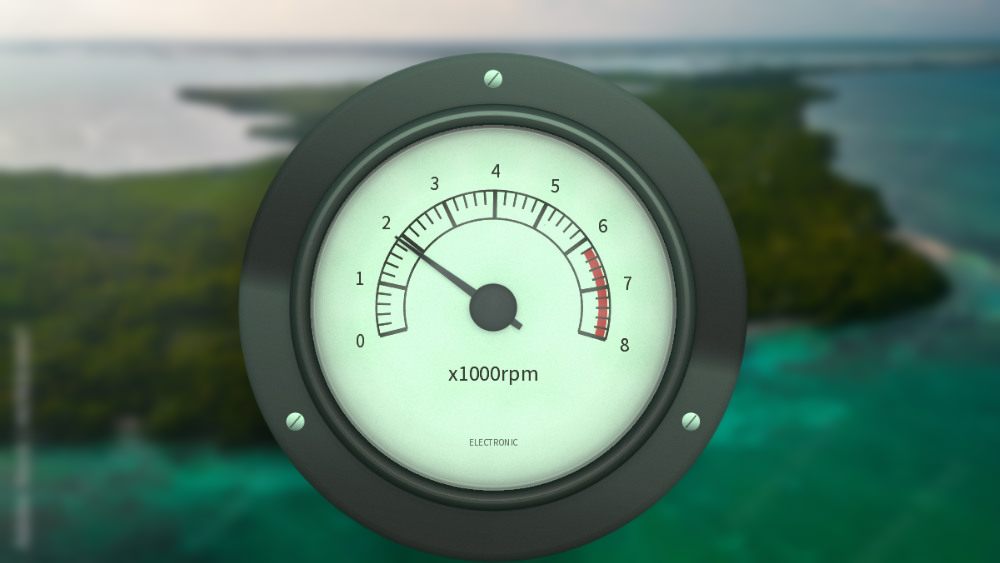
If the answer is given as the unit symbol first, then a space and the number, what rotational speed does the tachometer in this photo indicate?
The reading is rpm 1900
